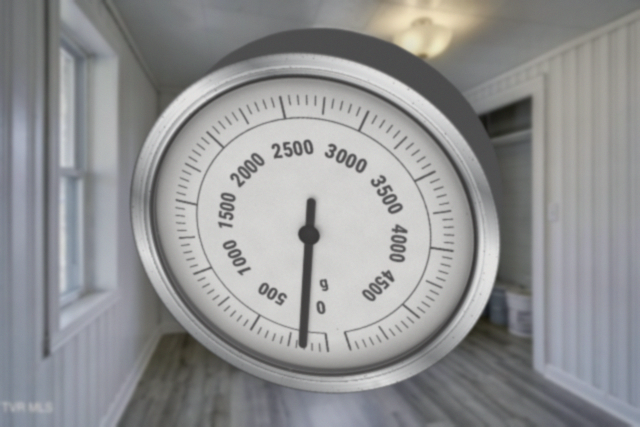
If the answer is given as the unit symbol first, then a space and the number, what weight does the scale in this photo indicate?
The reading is g 150
